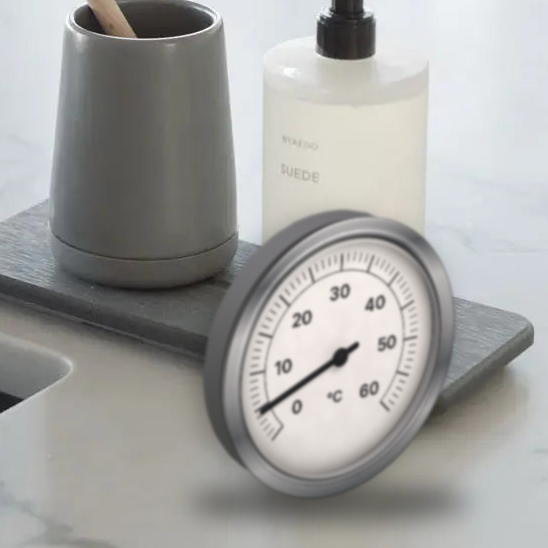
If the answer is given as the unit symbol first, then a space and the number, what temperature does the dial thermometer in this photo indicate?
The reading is °C 5
